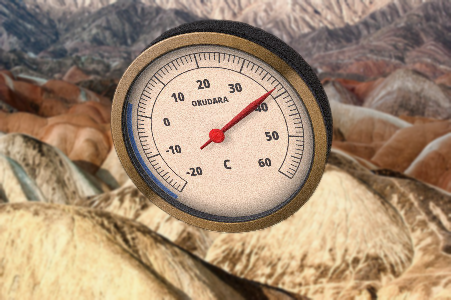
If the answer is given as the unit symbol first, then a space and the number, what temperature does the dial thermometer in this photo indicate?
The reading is °C 38
